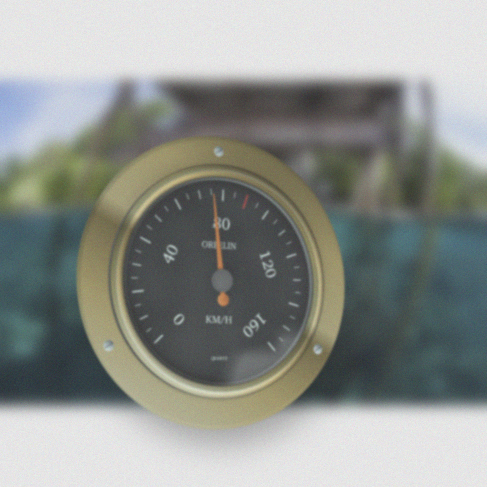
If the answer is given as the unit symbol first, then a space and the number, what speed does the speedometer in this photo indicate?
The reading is km/h 75
